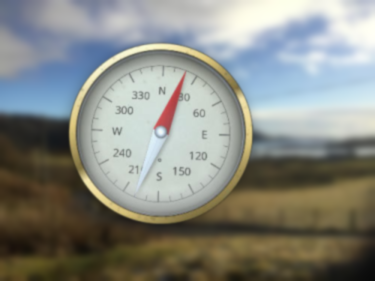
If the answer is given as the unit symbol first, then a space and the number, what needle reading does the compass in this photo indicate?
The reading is ° 20
